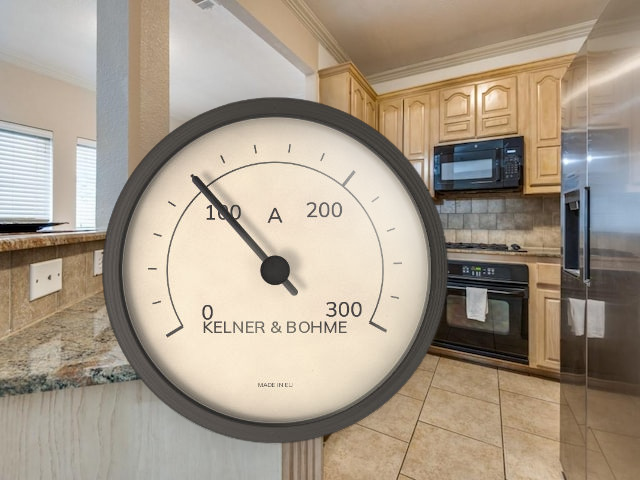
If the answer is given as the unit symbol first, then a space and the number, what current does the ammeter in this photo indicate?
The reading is A 100
